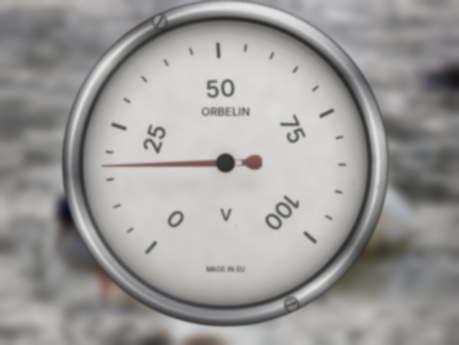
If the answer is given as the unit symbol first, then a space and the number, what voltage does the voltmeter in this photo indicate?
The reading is V 17.5
